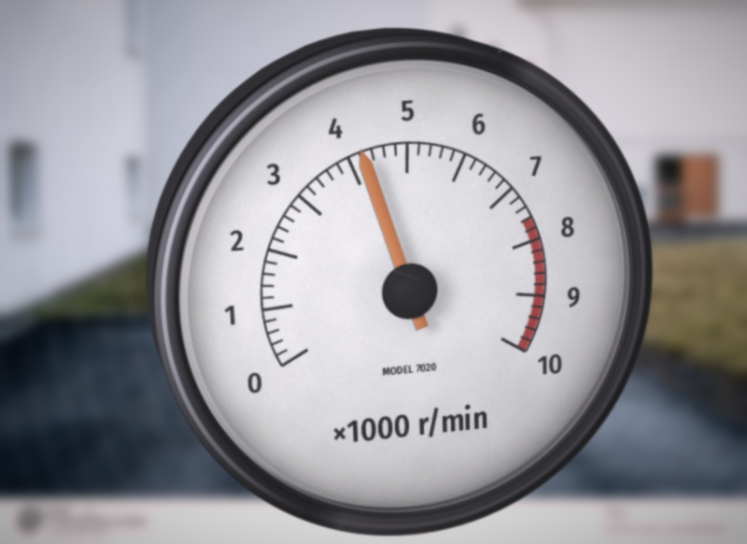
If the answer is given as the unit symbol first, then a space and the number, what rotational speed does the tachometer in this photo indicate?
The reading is rpm 4200
